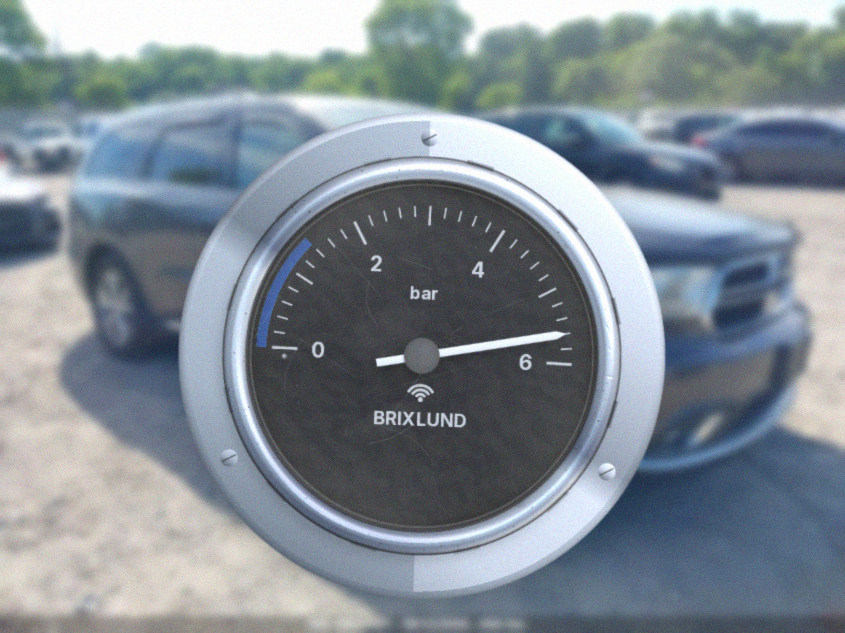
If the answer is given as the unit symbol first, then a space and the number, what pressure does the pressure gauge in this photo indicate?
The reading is bar 5.6
